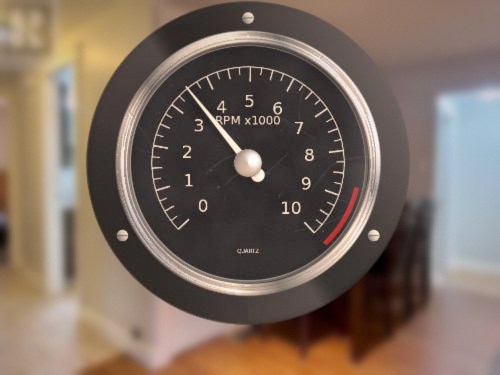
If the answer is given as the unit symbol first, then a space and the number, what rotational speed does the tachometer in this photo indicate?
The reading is rpm 3500
